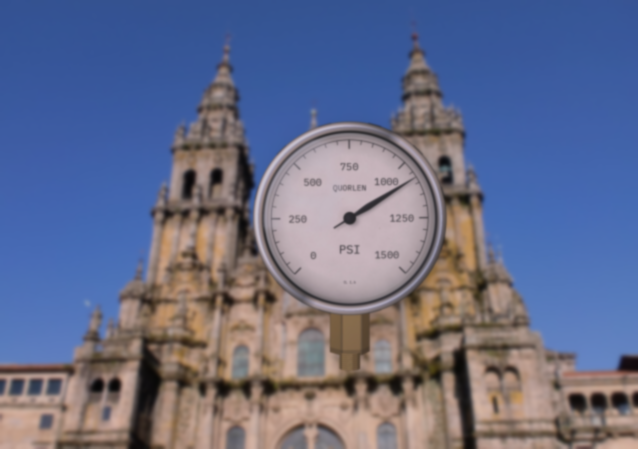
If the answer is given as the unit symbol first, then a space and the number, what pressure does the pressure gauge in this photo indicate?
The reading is psi 1075
